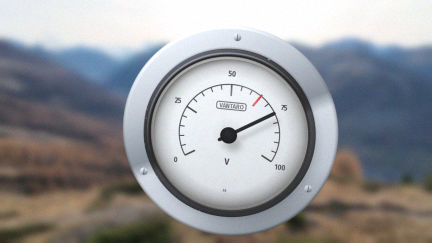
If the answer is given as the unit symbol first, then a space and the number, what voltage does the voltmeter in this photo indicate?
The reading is V 75
